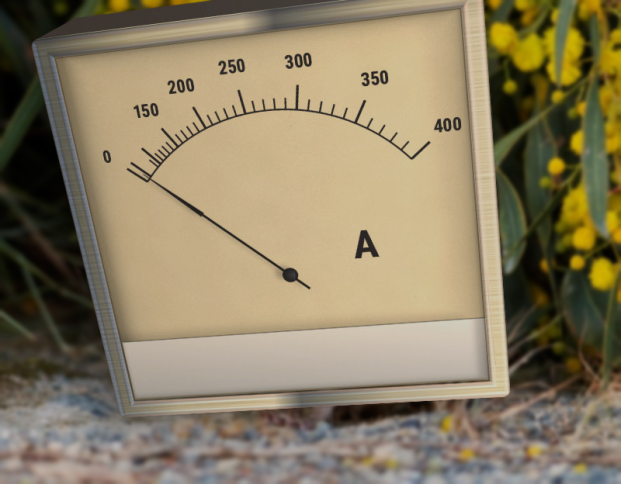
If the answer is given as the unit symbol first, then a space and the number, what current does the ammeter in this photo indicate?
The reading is A 50
